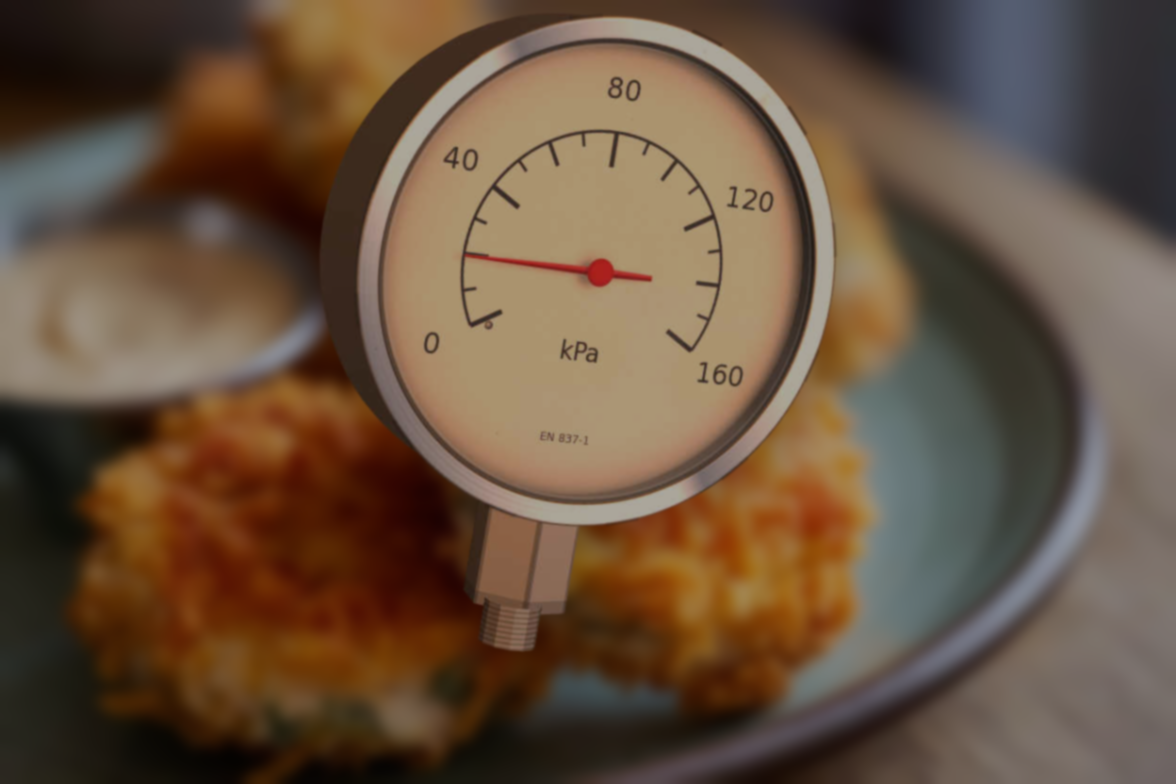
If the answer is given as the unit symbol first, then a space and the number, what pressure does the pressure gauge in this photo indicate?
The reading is kPa 20
